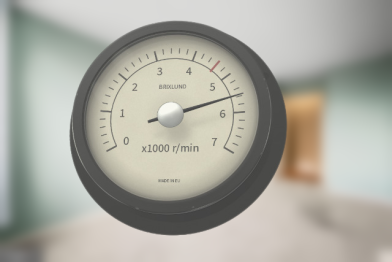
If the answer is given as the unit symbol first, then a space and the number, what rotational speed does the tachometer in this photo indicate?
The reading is rpm 5600
